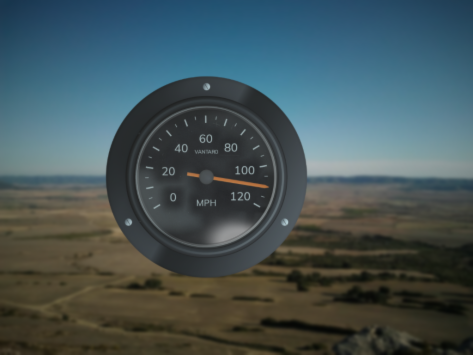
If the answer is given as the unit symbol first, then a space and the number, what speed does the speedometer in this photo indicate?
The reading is mph 110
